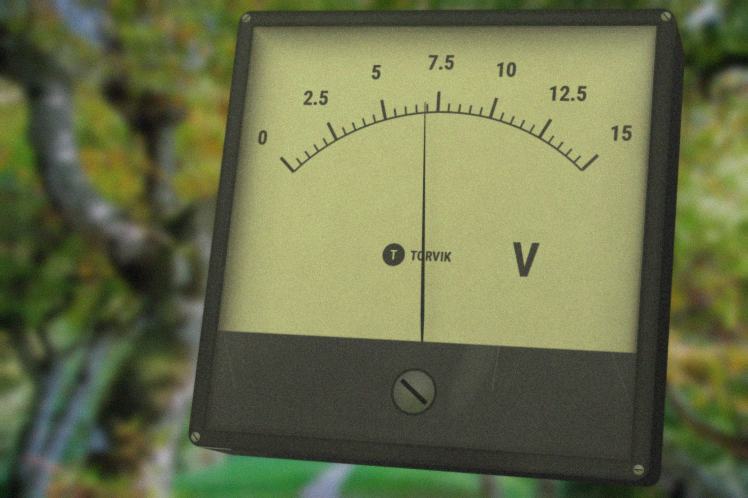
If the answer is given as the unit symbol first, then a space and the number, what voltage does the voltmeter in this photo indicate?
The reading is V 7
